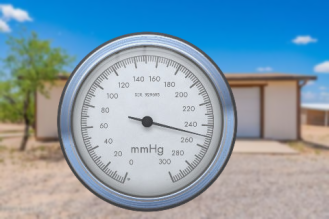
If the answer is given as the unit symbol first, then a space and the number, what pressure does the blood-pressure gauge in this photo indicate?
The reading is mmHg 250
